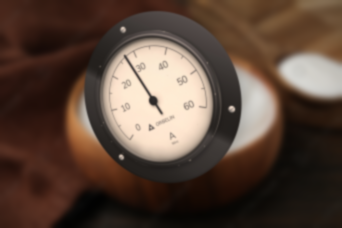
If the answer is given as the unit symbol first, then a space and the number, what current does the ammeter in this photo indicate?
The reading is A 27.5
